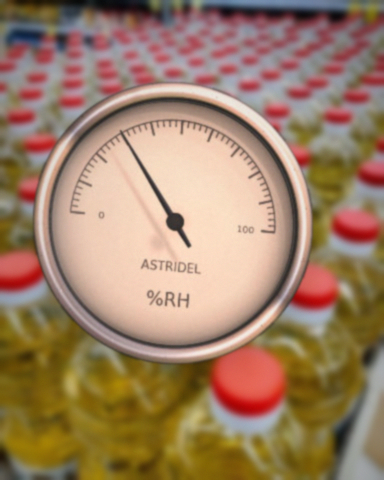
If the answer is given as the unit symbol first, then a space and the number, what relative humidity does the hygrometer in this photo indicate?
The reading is % 30
